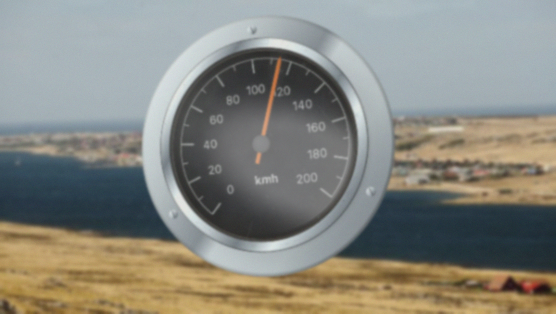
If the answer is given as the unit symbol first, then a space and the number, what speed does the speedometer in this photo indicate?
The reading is km/h 115
